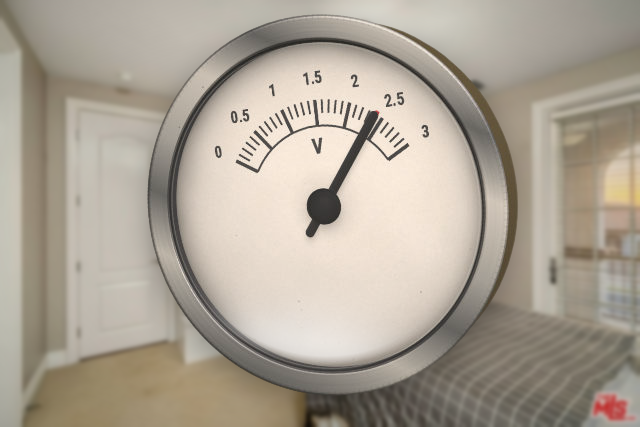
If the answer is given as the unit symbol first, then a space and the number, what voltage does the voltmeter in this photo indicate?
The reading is V 2.4
